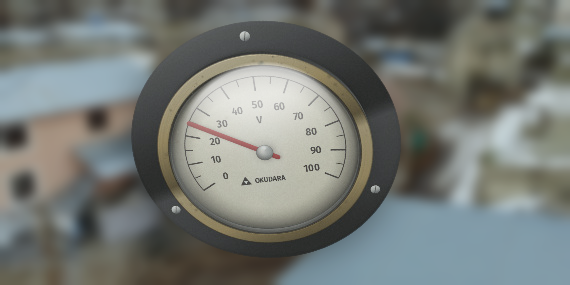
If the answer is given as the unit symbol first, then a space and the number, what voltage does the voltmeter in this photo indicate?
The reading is V 25
